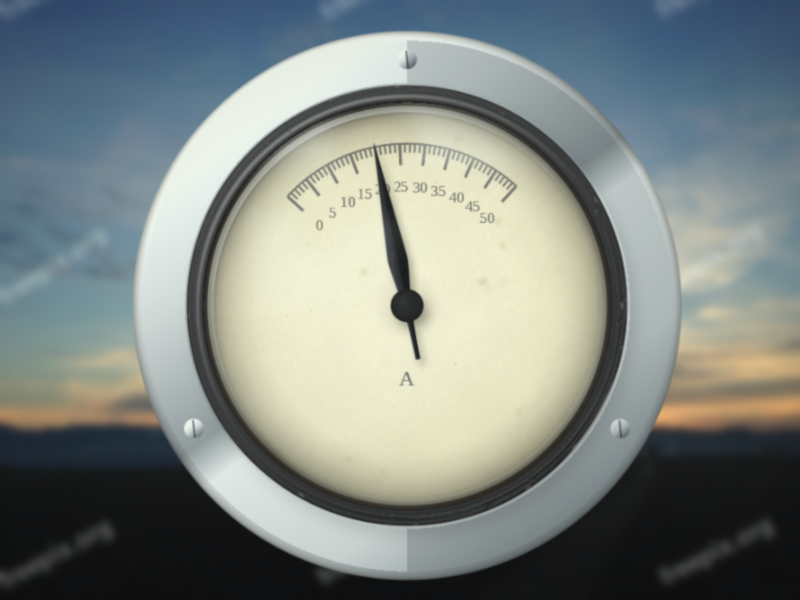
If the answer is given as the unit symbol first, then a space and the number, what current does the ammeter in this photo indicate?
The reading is A 20
